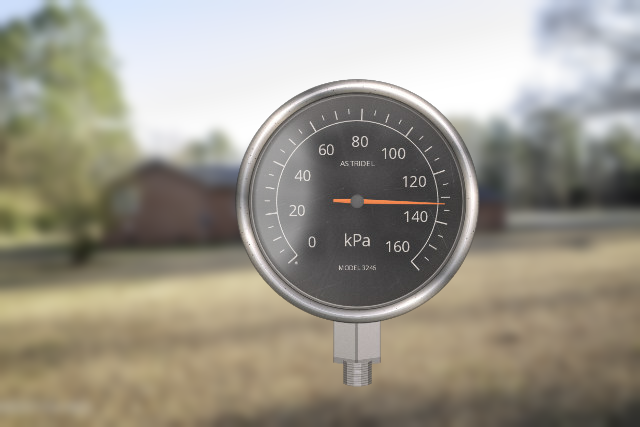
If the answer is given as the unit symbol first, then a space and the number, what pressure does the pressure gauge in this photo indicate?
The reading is kPa 132.5
